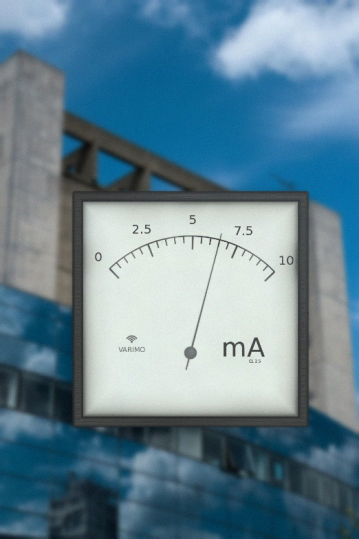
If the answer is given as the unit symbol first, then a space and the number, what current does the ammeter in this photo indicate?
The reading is mA 6.5
